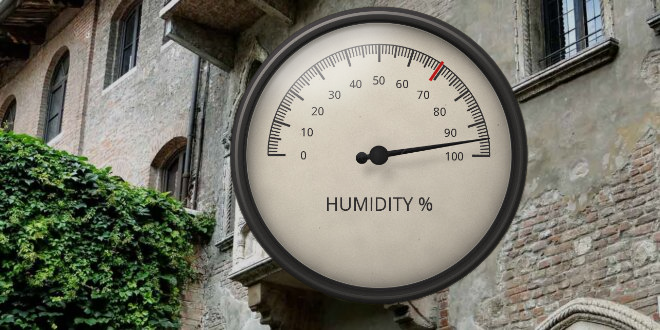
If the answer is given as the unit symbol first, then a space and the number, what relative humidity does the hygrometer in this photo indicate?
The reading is % 95
